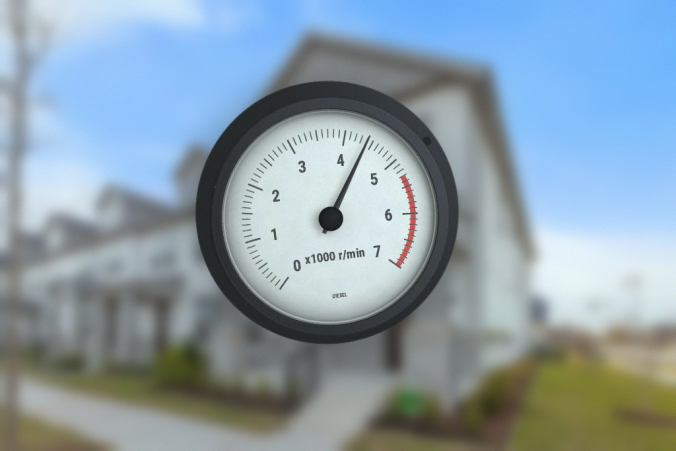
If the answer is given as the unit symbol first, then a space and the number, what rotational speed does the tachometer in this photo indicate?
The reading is rpm 4400
